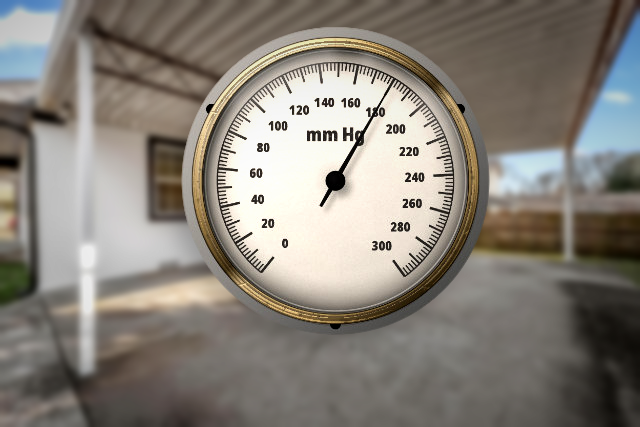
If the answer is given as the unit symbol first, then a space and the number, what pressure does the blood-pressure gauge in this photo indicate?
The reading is mmHg 180
